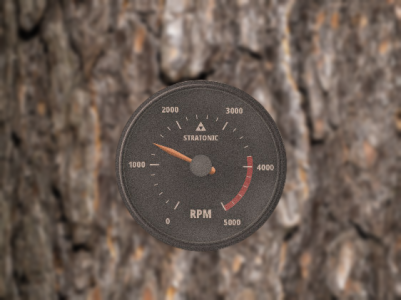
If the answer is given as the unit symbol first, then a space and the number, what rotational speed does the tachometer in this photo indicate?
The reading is rpm 1400
